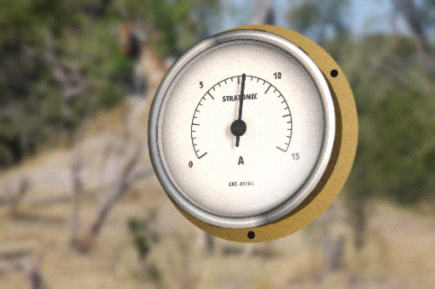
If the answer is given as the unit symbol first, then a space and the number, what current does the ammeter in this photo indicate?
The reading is A 8
